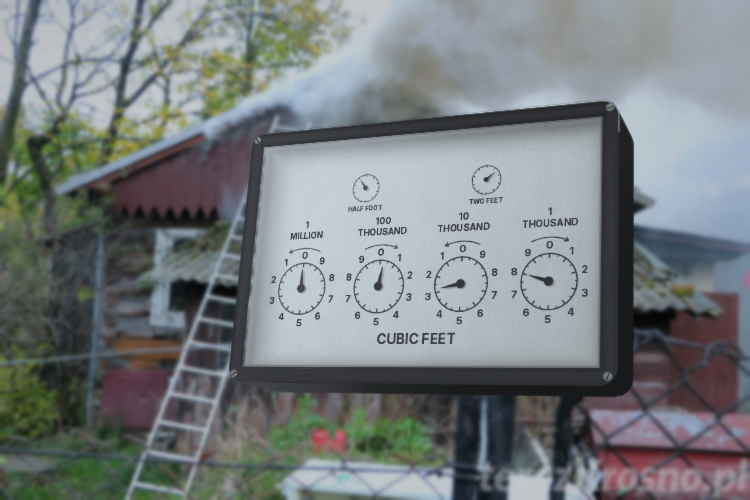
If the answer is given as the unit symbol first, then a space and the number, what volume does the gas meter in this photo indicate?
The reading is ft³ 2800
